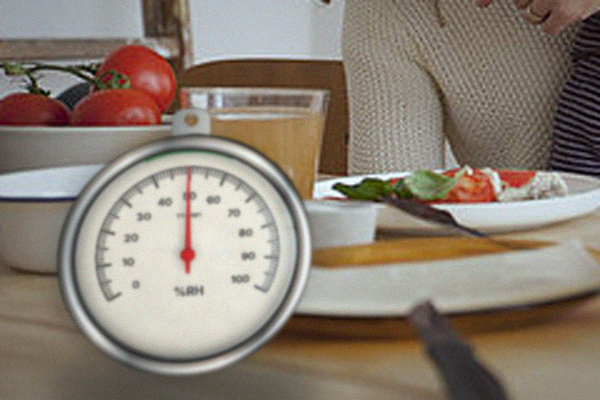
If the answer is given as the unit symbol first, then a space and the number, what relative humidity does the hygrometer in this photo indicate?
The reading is % 50
